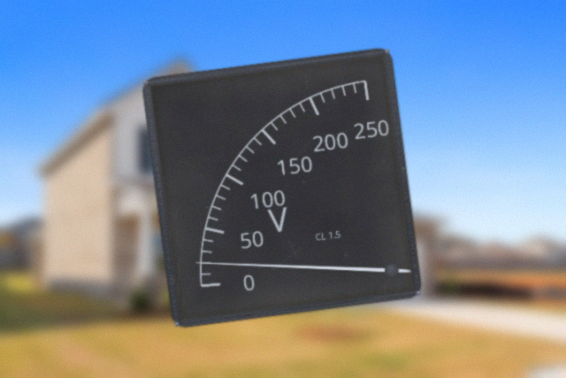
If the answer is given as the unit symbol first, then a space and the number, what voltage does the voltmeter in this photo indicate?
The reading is V 20
